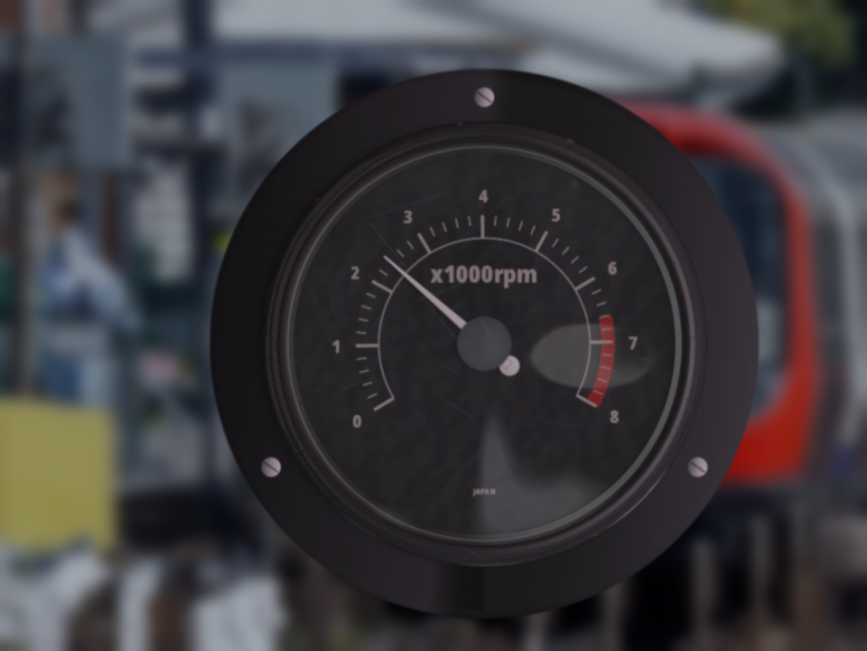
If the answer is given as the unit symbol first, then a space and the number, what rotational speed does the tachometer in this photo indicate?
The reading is rpm 2400
